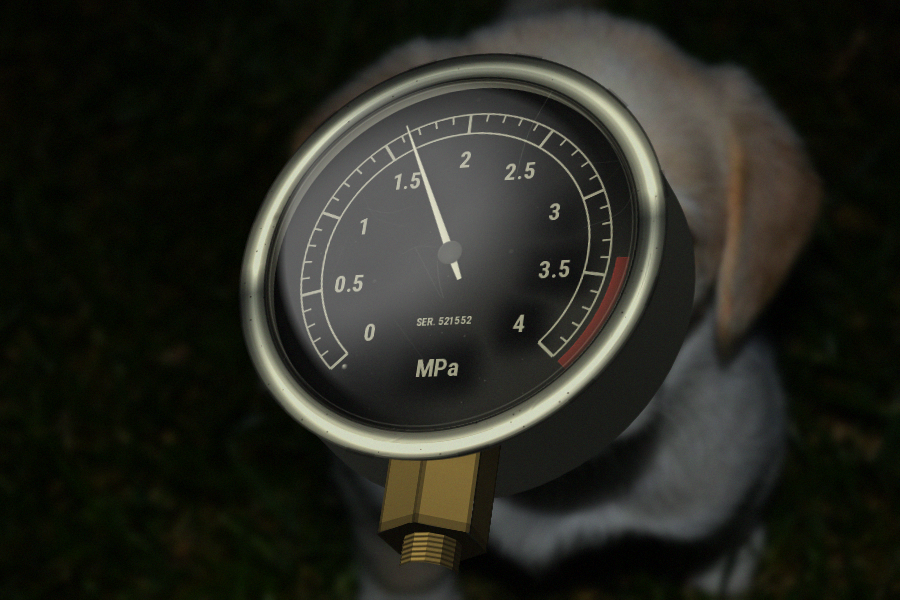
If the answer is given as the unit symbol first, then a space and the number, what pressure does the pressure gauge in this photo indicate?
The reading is MPa 1.65
